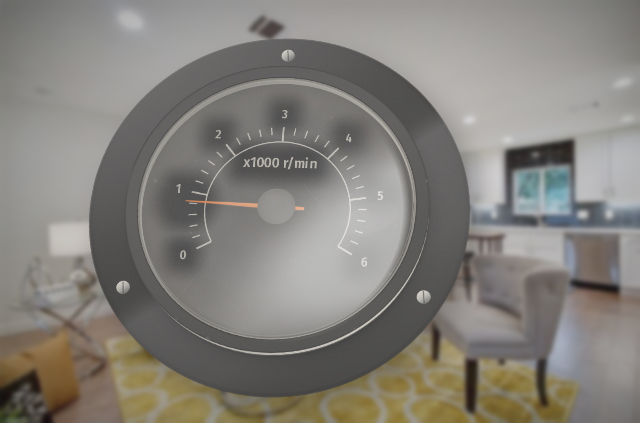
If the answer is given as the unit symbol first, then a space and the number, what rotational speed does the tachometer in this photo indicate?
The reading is rpm 800
